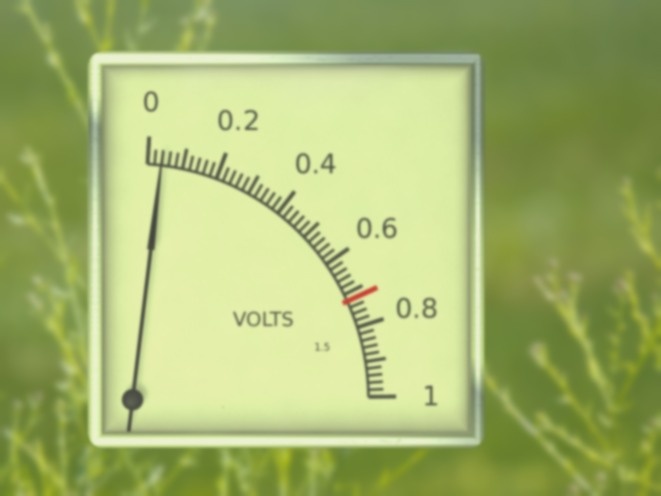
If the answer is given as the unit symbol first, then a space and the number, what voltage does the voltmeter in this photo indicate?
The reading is V 0.04
